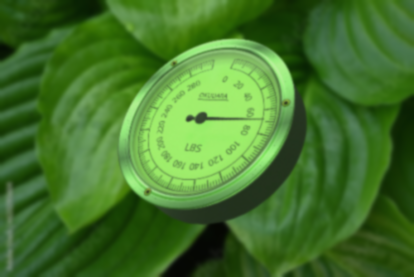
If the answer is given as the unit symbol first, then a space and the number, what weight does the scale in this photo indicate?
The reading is lb 70
